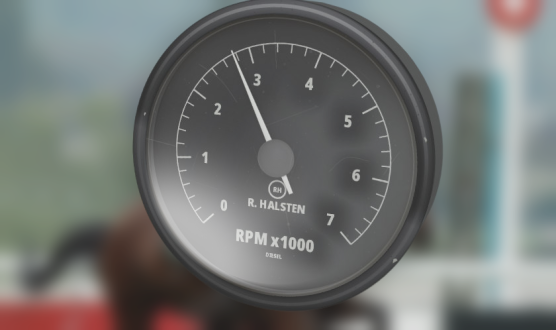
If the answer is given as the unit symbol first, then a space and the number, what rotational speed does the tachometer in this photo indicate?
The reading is rpm 2800
